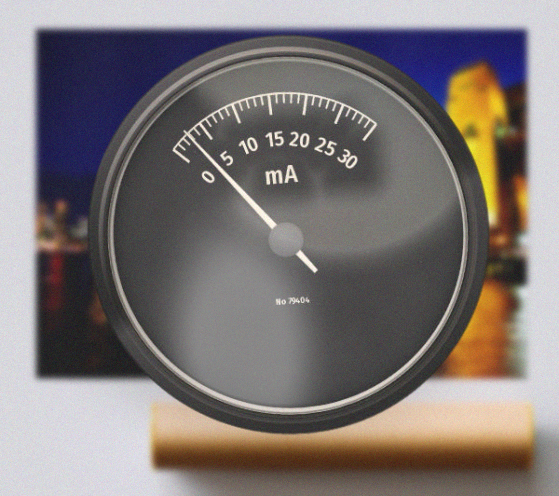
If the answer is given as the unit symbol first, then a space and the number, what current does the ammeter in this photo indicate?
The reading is mA 3
